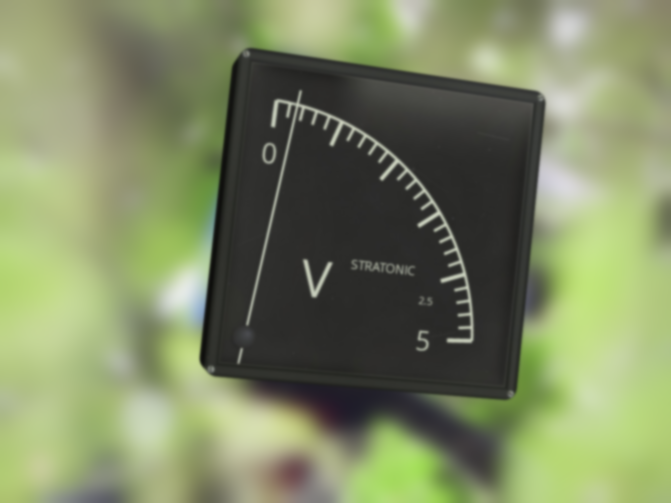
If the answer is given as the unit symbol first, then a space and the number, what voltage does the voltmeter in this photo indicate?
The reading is V 0.3
